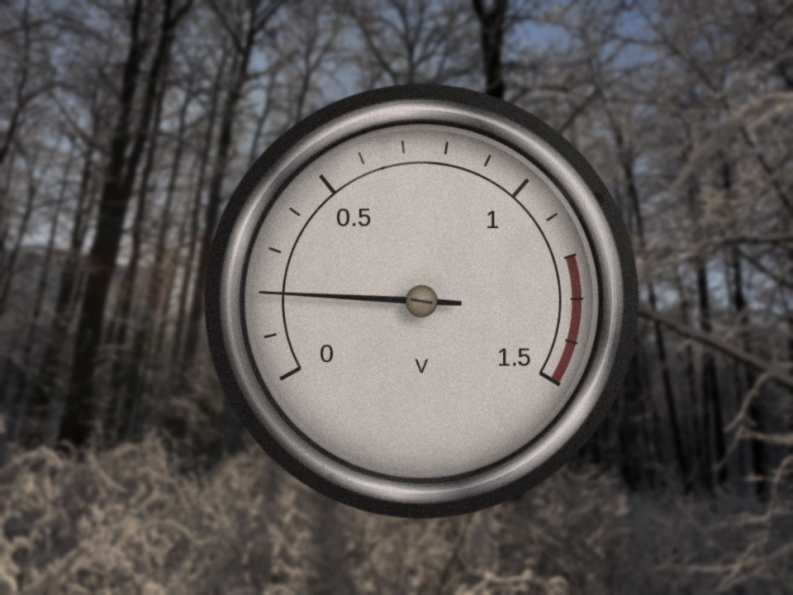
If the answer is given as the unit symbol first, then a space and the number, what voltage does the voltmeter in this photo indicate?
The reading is V 0.2
